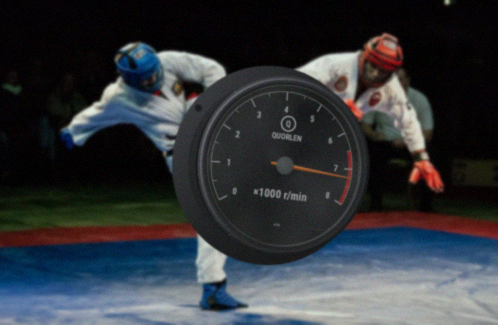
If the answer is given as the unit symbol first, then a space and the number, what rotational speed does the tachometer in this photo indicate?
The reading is rpm 7250
